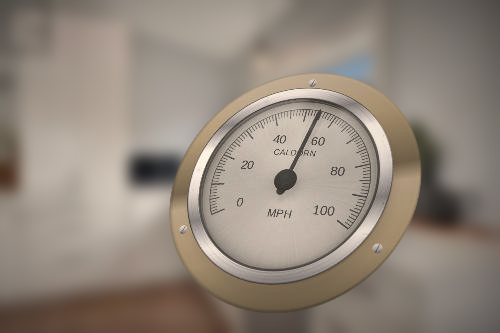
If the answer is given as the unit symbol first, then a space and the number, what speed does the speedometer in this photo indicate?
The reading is mph 55
